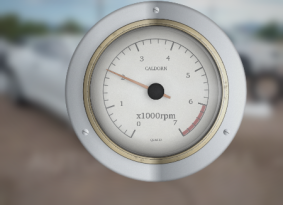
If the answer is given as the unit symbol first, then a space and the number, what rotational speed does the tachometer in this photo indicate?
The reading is rpm 2000
